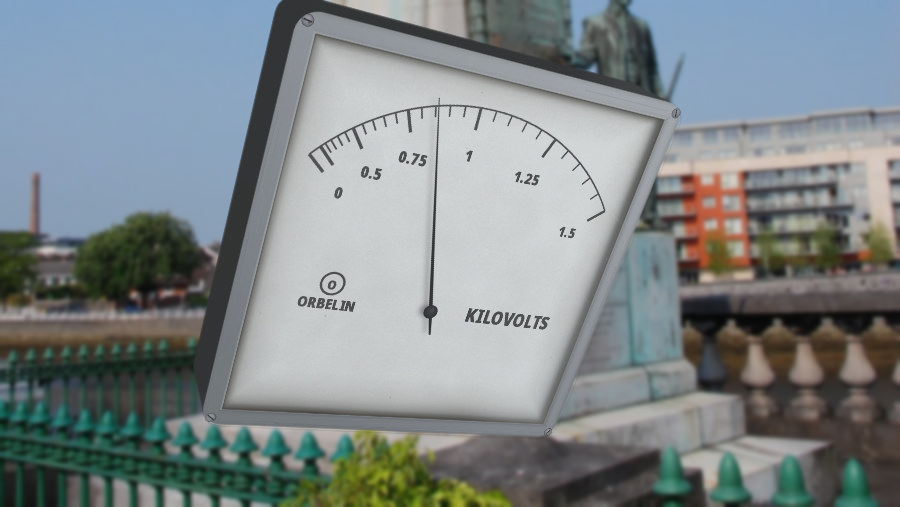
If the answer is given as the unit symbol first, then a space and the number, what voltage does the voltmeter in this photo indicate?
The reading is kV 0.85
